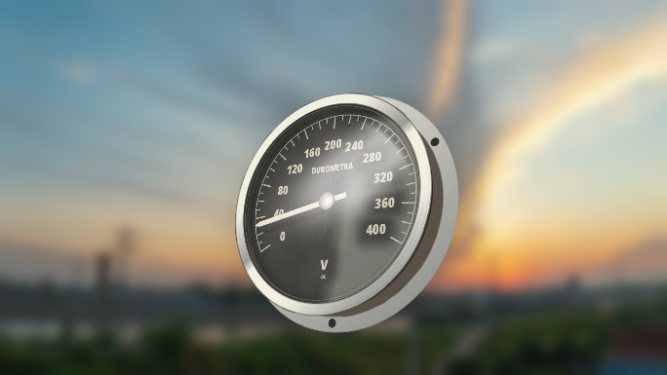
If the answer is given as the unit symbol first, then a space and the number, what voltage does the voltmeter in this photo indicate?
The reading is V 30
